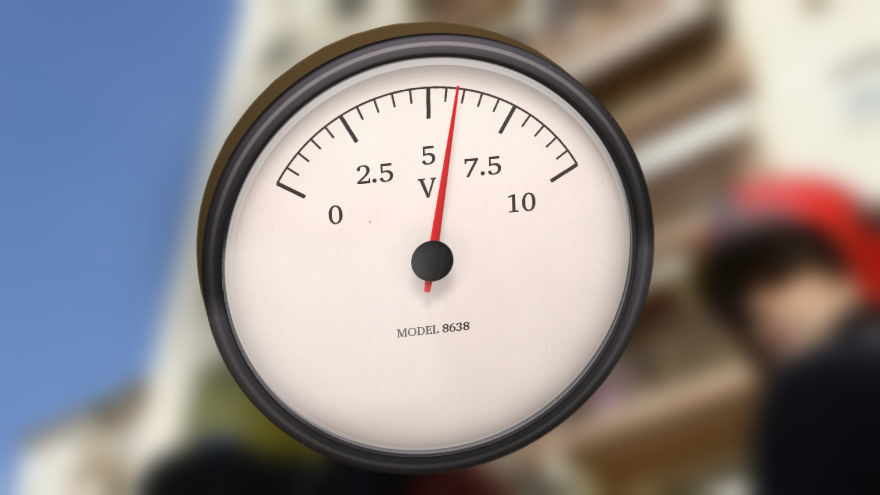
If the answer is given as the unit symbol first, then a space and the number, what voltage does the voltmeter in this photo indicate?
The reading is V 5.75
